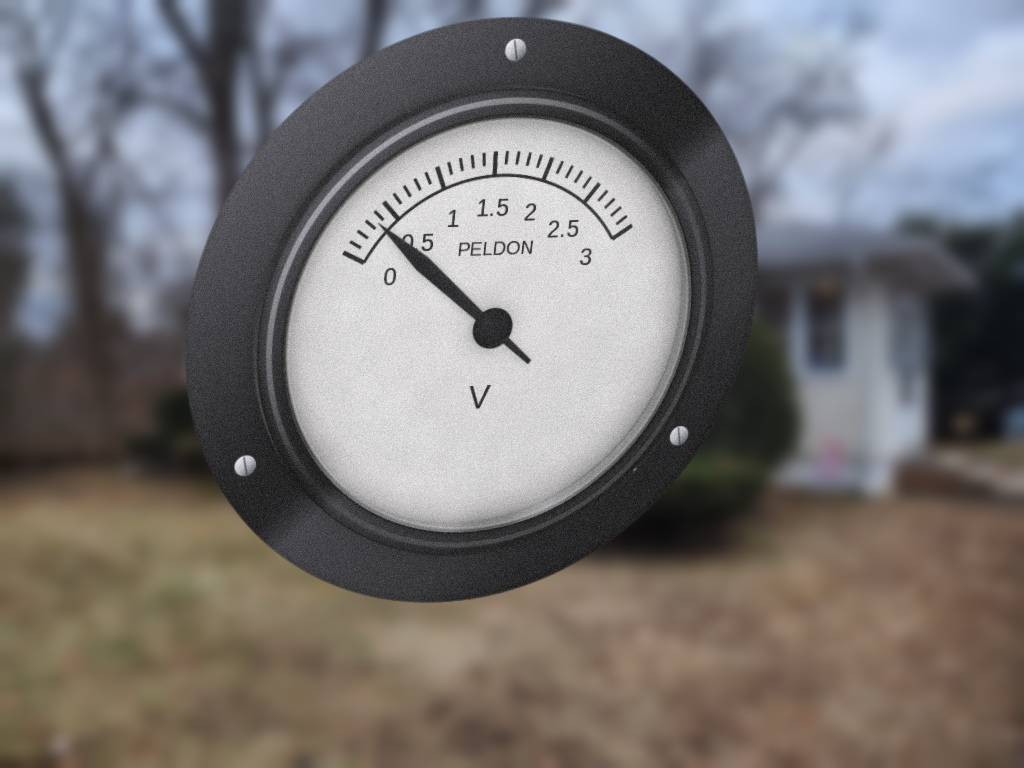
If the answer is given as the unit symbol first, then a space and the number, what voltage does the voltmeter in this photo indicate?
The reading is V 0.35
